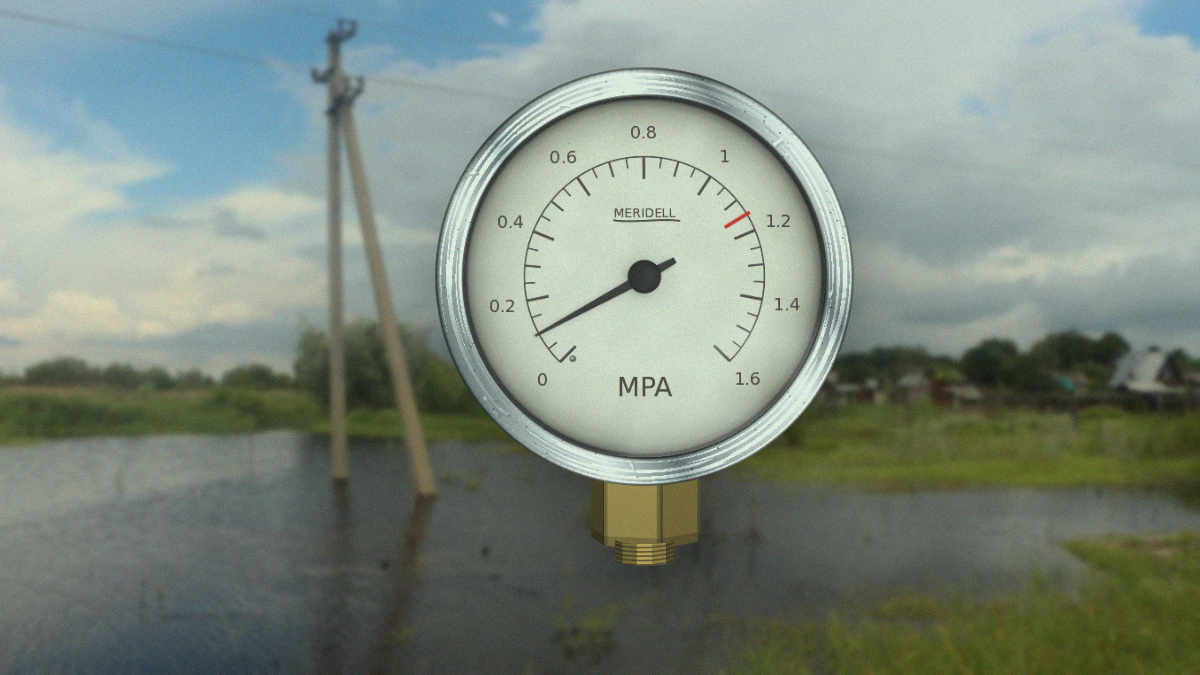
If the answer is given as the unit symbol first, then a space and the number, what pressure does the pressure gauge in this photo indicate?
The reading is MPa 0.1
